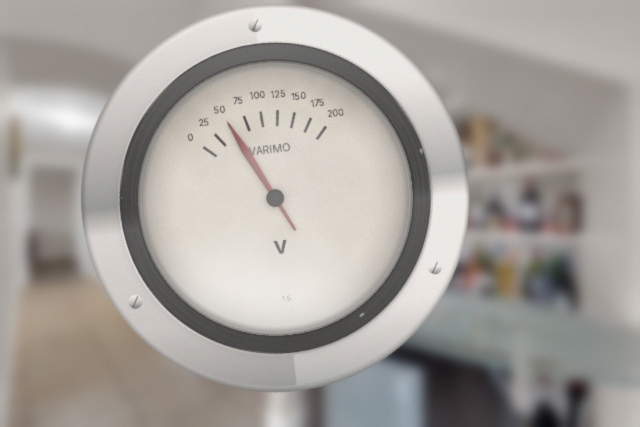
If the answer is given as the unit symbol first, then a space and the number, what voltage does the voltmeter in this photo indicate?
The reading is V 50
